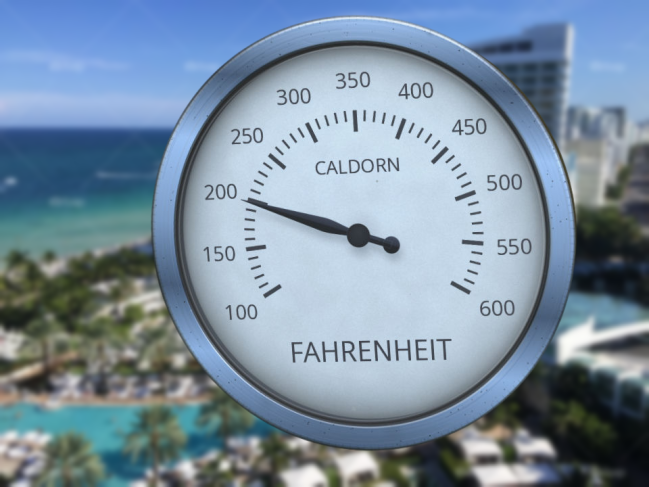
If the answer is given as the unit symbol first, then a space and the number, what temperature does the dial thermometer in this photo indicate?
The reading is °F 200
